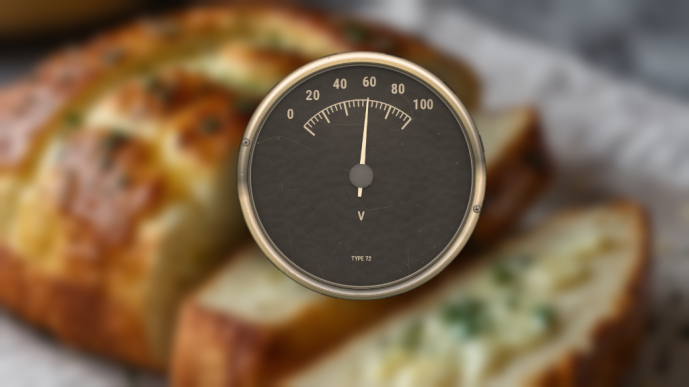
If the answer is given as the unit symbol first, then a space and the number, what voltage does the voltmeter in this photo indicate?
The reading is V 60
